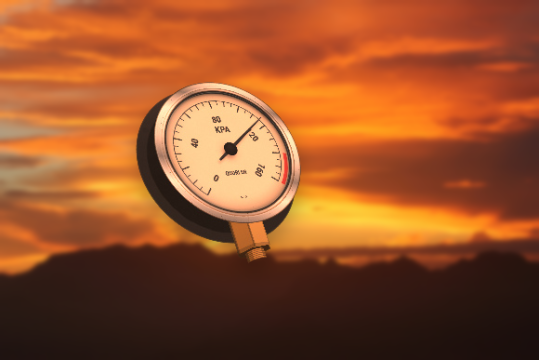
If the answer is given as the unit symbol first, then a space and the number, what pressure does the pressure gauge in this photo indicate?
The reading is kPa 115
